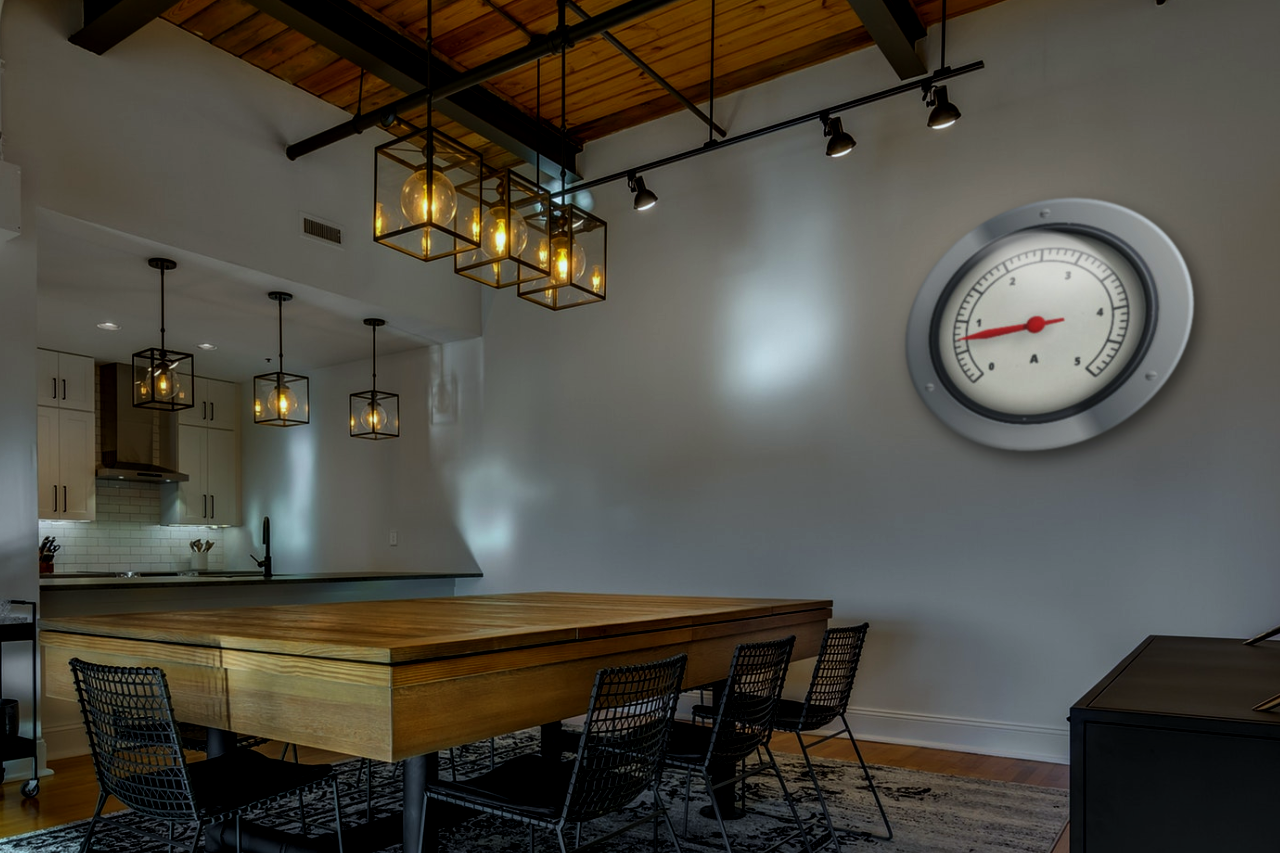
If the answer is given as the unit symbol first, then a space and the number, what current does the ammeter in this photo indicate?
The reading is A 0.7
